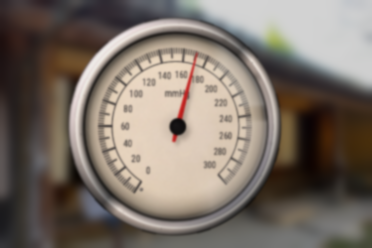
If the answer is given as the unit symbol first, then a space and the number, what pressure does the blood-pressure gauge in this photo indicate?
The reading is mmHg 170
